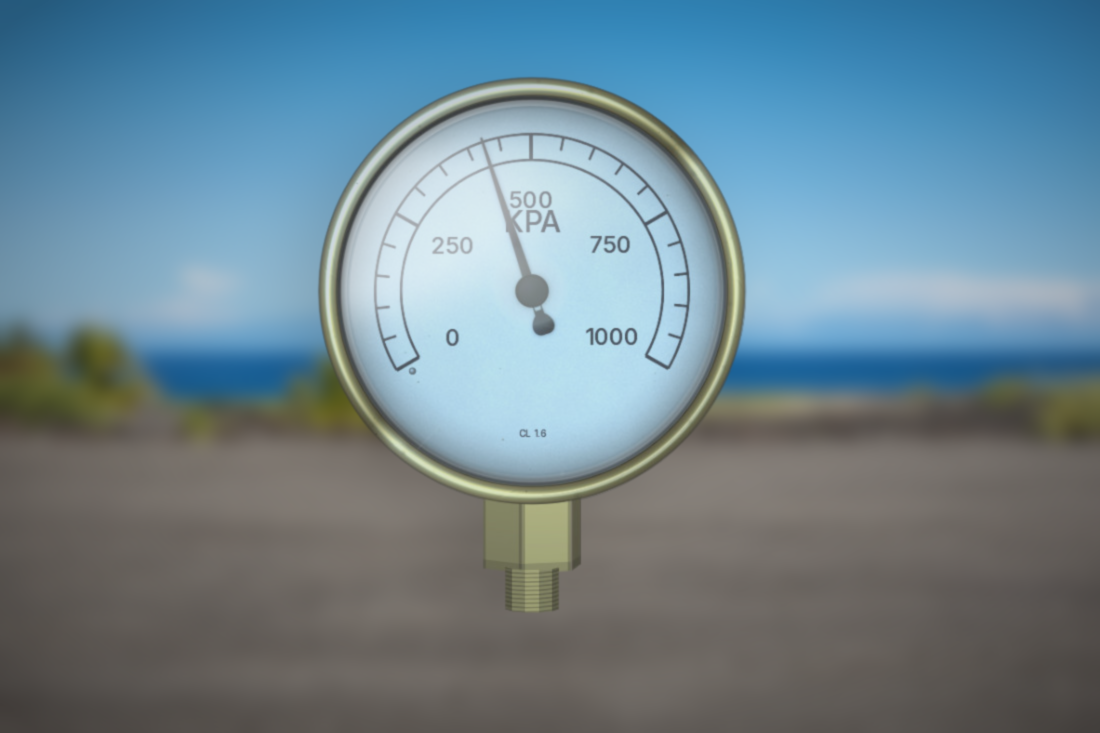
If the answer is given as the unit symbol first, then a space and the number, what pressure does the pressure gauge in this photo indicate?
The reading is kPa 425
